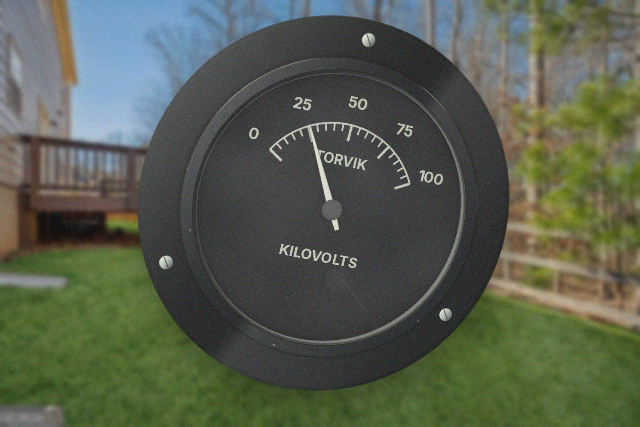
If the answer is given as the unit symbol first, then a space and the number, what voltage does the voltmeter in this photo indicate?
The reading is kV 25
